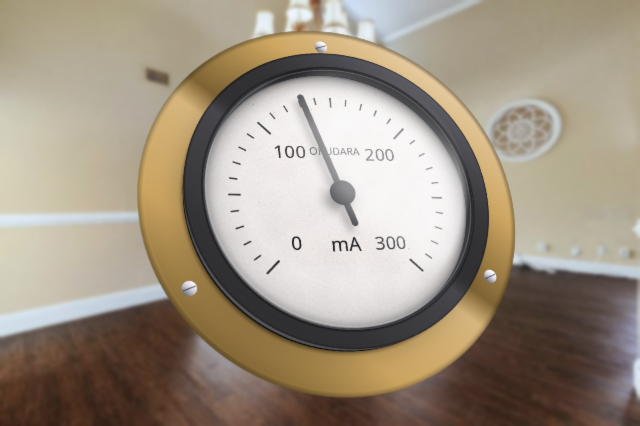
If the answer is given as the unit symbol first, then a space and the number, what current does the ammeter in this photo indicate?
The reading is mA 130
